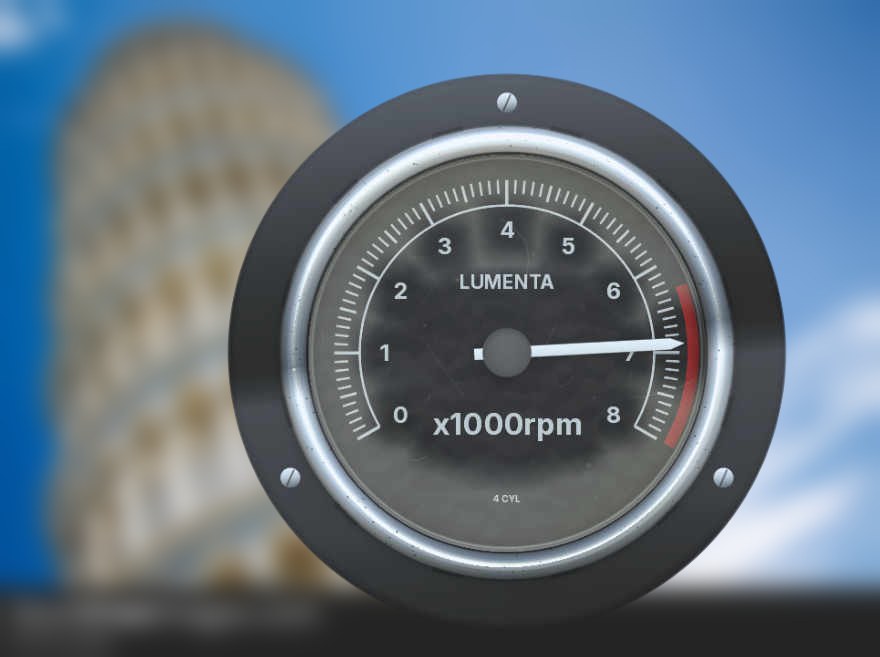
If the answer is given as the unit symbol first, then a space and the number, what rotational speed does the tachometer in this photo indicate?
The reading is rpm 6900
